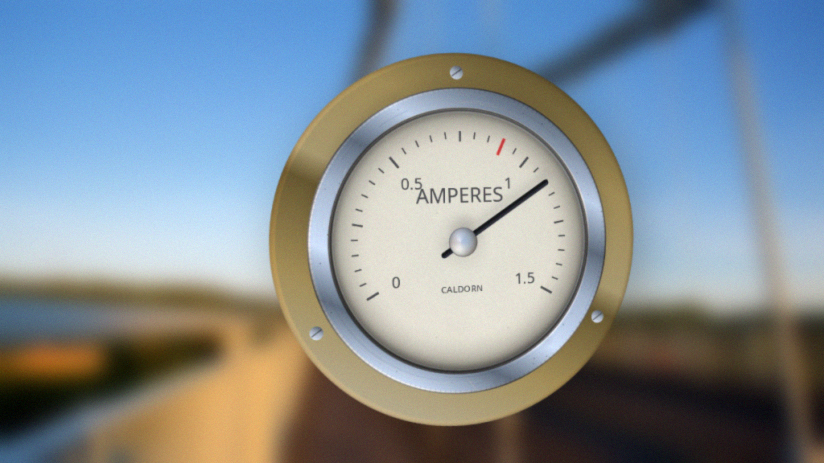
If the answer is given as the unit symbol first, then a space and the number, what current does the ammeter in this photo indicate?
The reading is A 1.1
